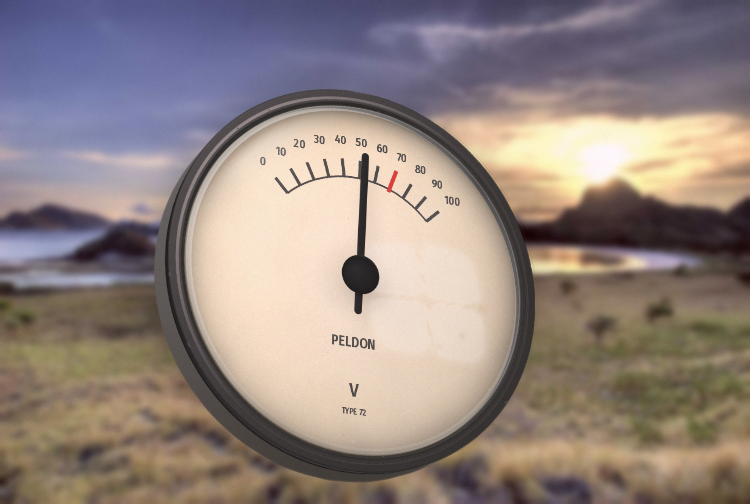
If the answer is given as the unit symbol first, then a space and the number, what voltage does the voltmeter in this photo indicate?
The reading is V 50
